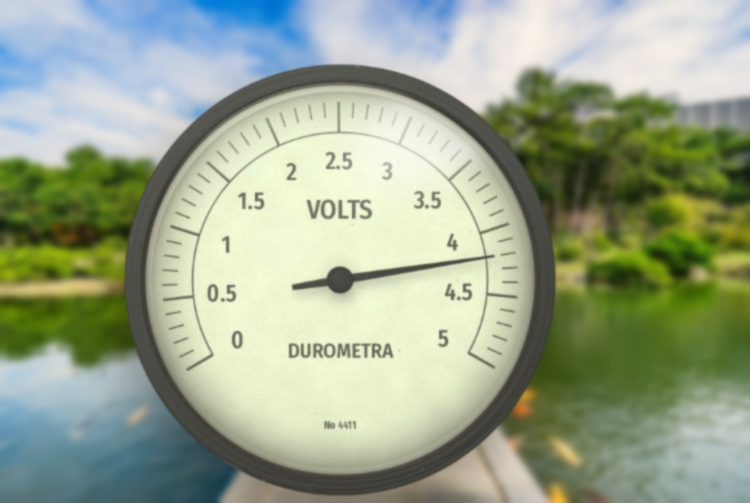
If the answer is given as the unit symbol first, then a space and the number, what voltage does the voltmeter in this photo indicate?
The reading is V 4.2
